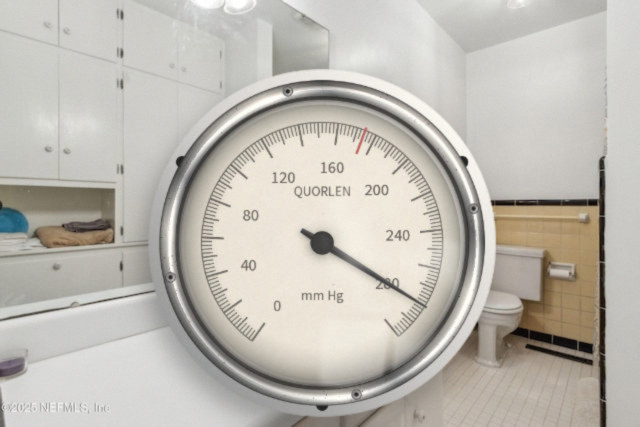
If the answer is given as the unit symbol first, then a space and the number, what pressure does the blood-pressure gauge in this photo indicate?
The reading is mmHg 280
